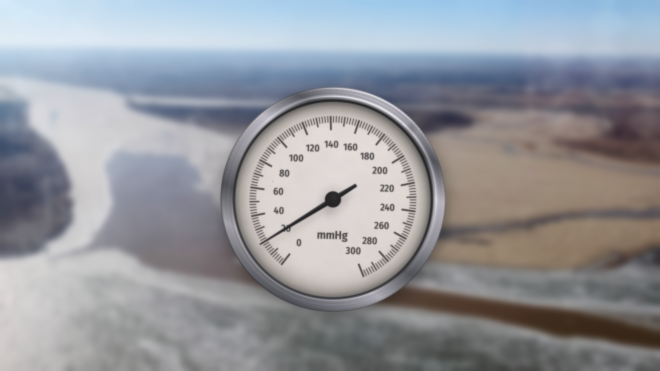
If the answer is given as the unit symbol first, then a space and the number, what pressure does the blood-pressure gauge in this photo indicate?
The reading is mmHg 20
